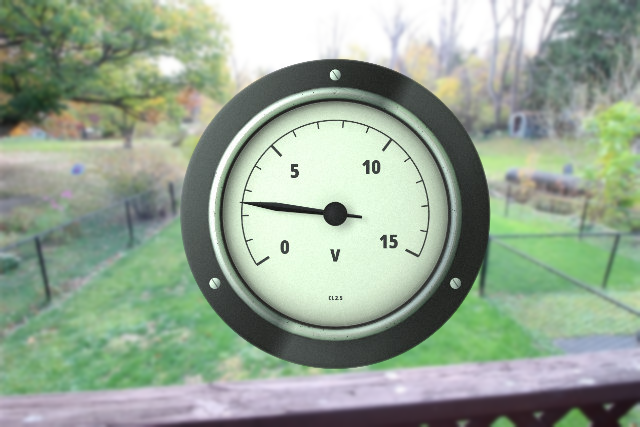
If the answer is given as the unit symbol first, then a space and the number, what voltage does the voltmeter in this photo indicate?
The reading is V 2.5
